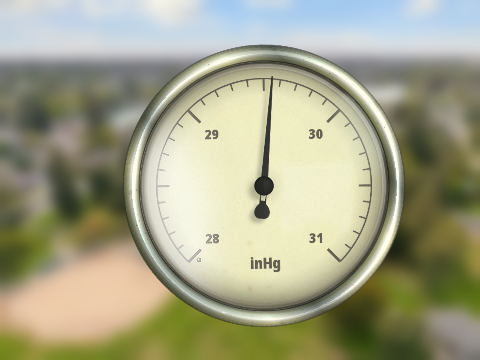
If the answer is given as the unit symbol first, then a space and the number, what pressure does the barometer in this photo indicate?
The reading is inHg 29.55
